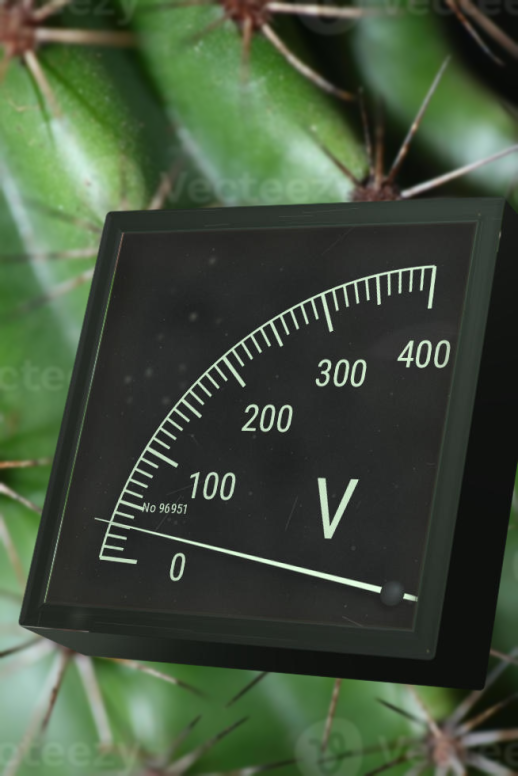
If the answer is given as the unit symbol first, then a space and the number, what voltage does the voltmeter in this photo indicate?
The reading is V 30
